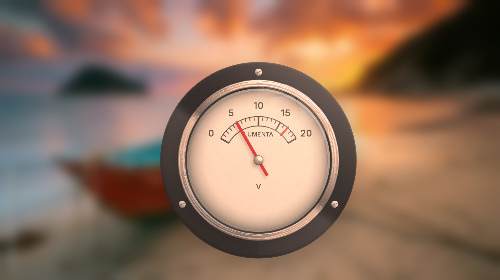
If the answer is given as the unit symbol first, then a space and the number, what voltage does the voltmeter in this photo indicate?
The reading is V 5
